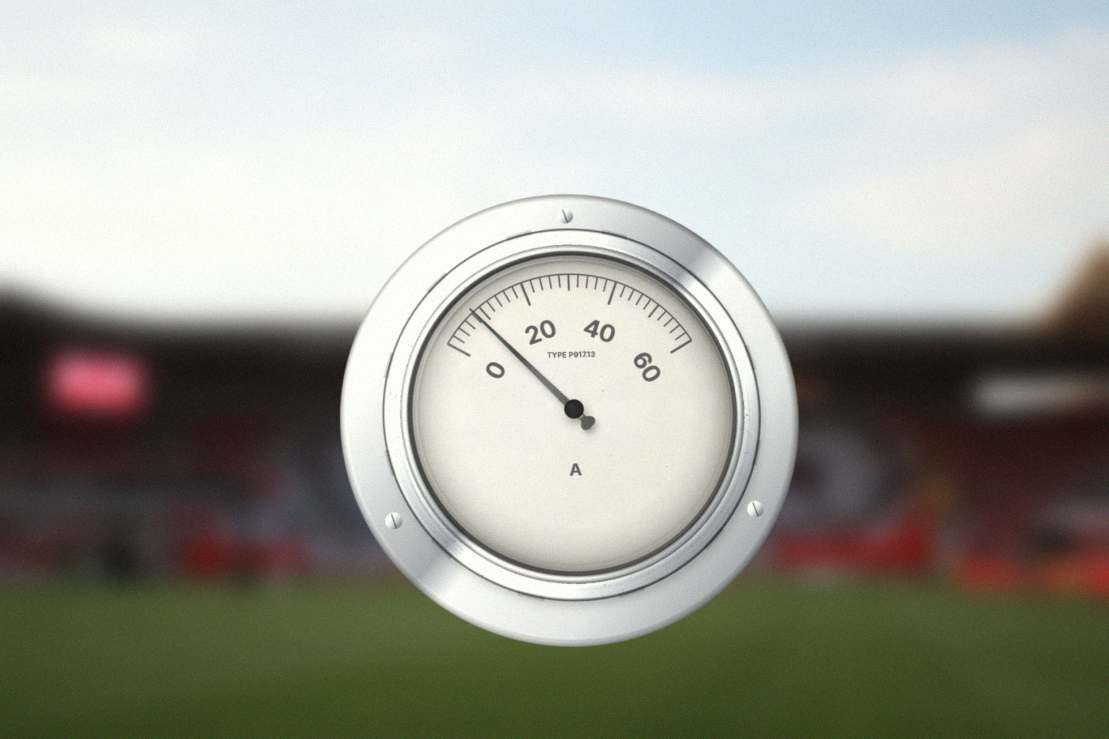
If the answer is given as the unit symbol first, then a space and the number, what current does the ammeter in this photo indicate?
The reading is A 8
